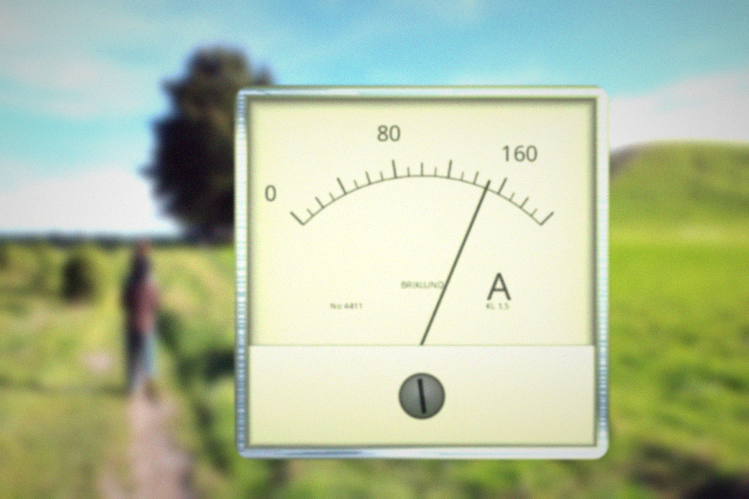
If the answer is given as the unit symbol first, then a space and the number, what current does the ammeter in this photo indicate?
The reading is A 150
